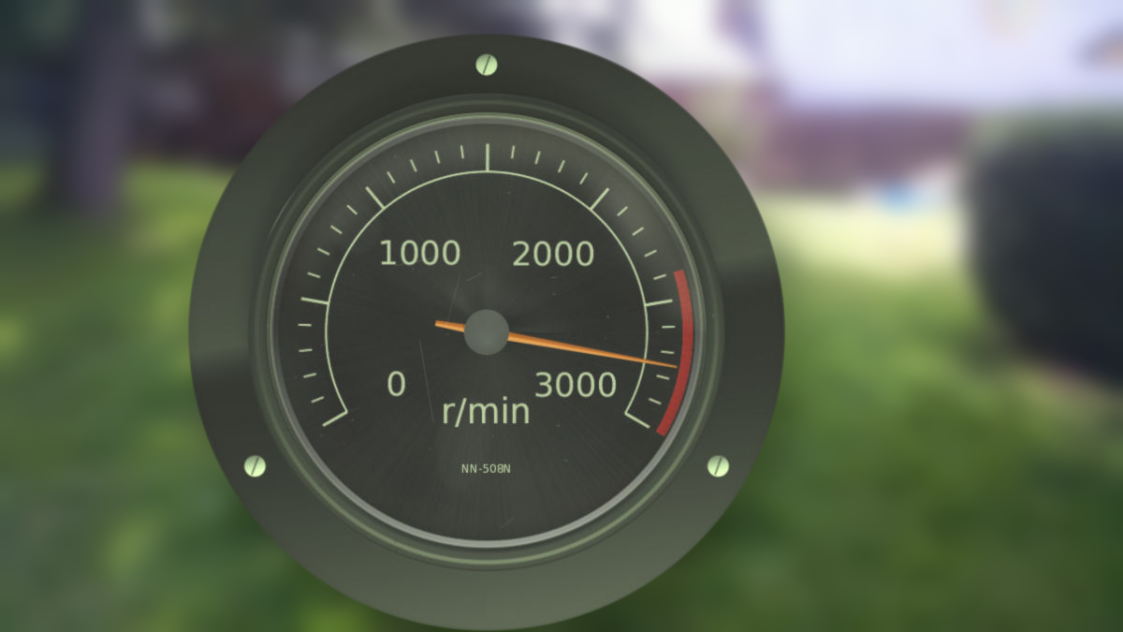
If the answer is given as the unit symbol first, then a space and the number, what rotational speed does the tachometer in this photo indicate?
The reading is rpm 2750
